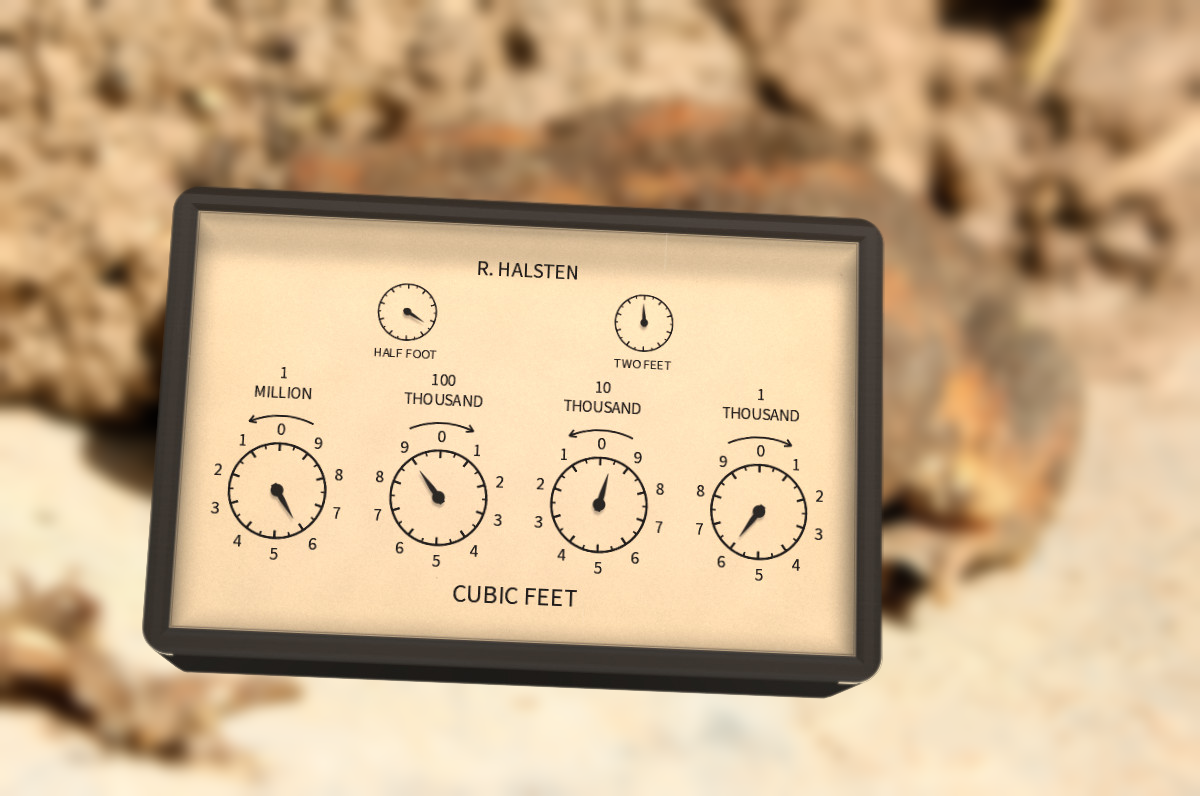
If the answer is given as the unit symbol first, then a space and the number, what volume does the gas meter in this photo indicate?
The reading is ft³ 589600
